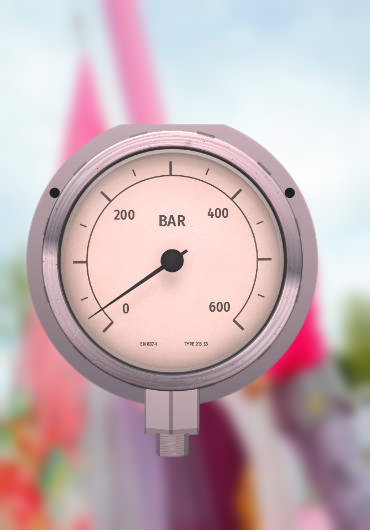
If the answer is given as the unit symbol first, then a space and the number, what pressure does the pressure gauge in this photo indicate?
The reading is bar 25
